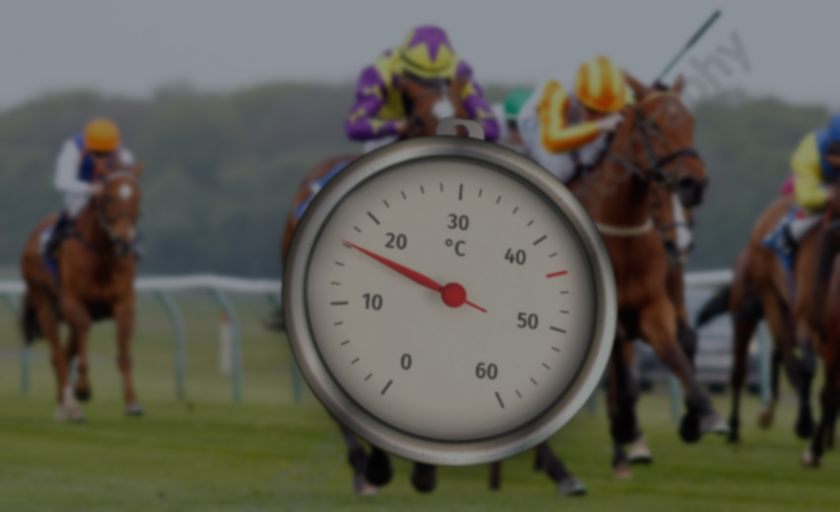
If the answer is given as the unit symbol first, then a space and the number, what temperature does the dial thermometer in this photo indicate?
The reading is °C 16
